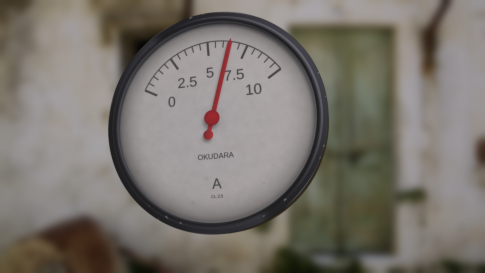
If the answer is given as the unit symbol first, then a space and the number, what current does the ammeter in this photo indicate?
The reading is A 6.5
